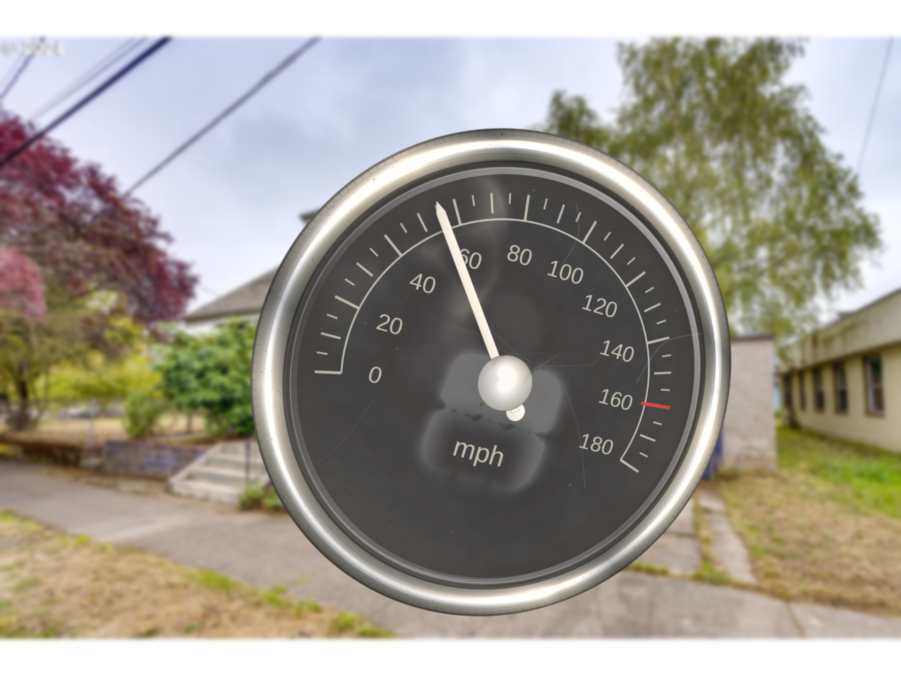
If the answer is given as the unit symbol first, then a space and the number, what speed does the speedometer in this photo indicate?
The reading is mph 55
